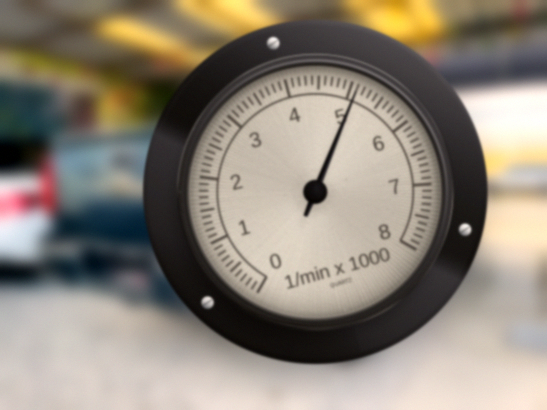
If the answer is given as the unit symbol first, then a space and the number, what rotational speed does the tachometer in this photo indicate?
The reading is rpm 5100
